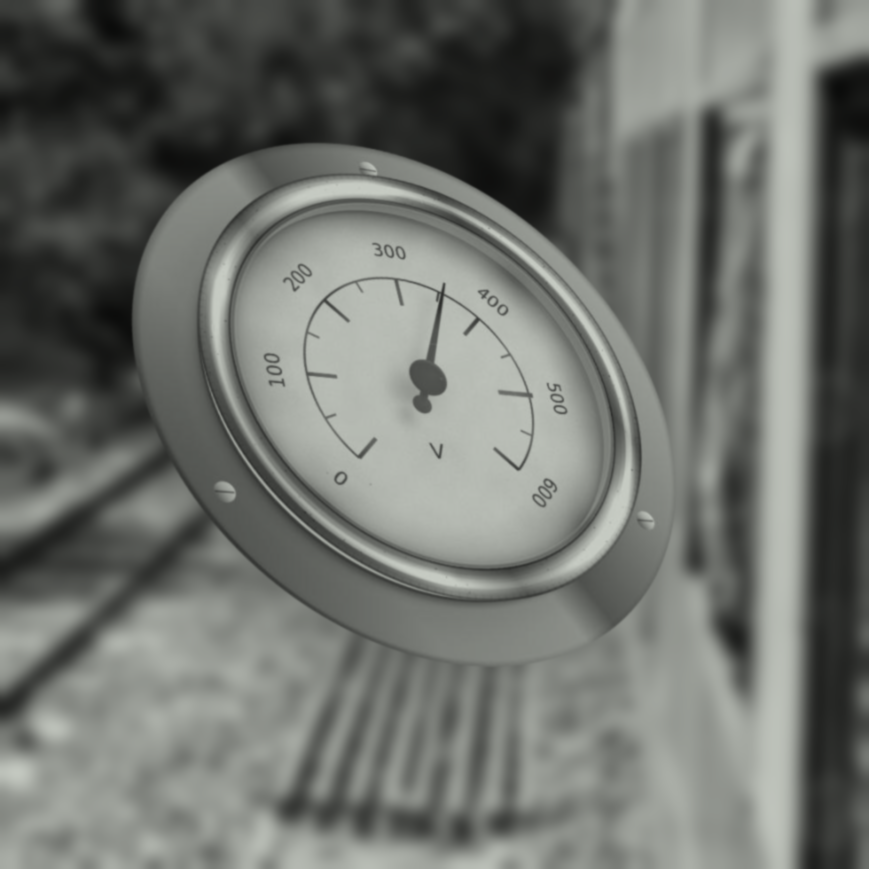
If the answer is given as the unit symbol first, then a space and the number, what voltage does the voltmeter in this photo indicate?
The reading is V 350
